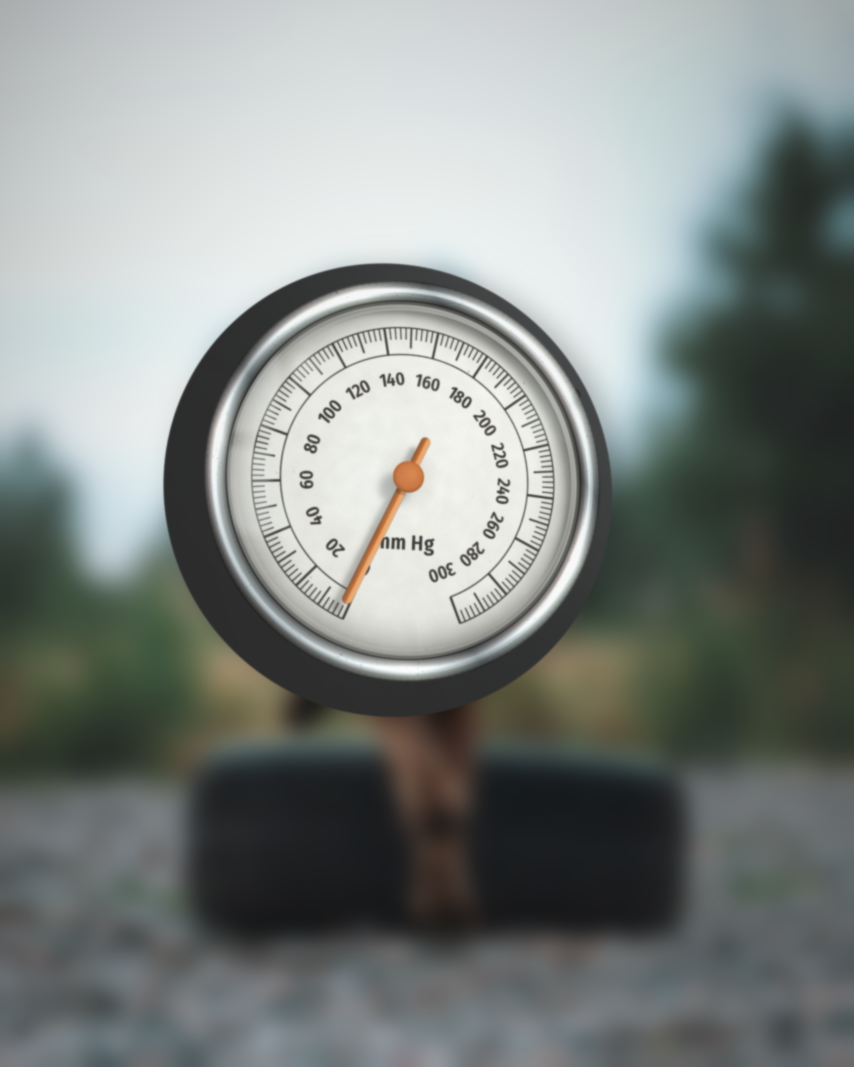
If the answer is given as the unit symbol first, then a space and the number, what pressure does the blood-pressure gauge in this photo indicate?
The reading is mmHg 2
